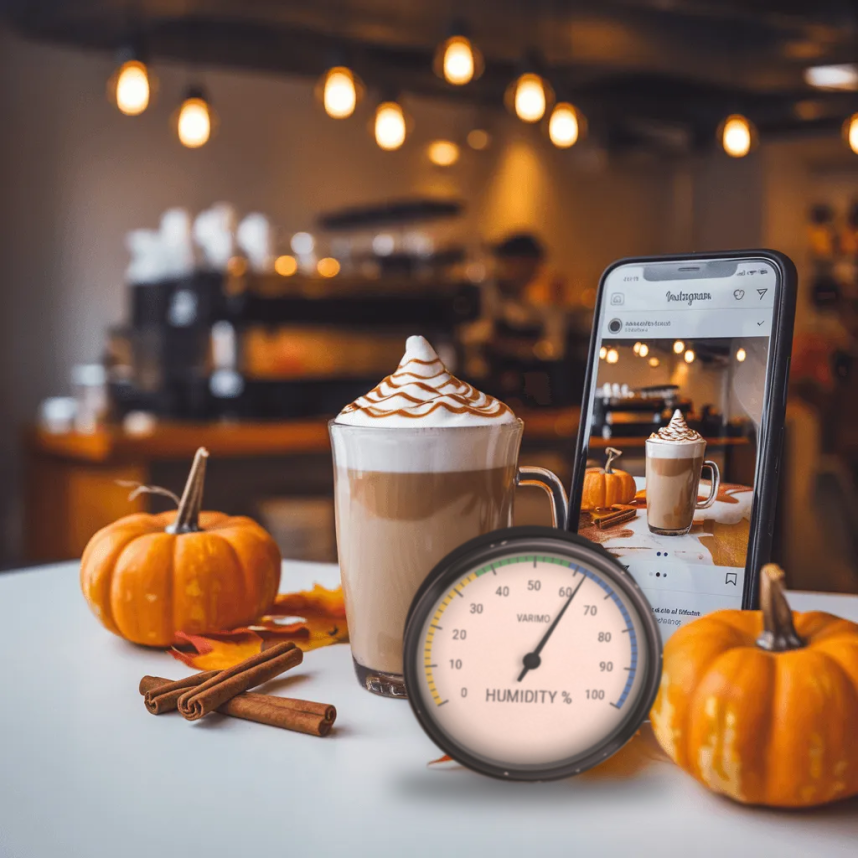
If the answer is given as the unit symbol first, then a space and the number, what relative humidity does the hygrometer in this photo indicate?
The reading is % 62
